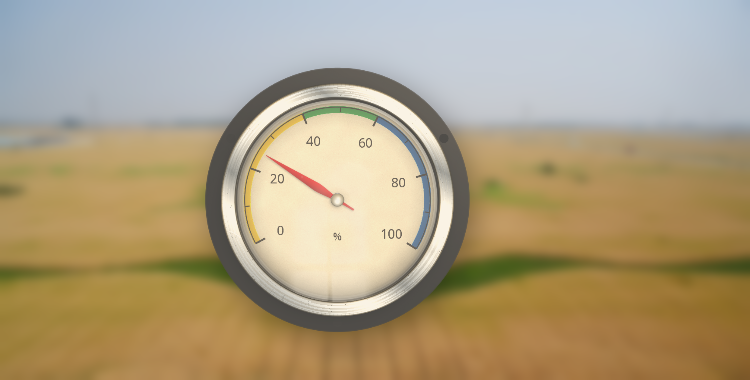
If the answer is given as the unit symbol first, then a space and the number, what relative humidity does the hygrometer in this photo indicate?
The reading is % 25
